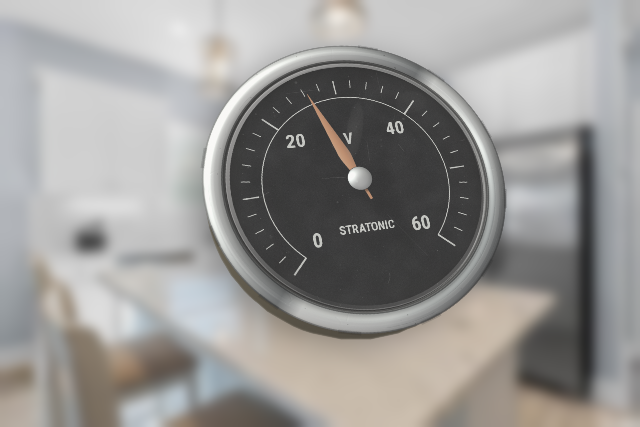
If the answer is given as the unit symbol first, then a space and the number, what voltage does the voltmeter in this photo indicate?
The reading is V 26
